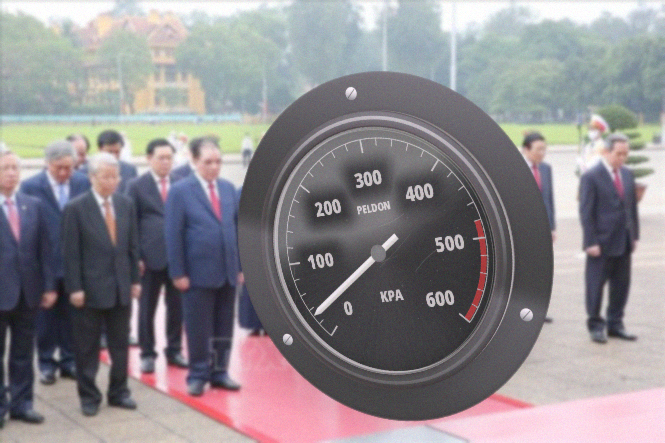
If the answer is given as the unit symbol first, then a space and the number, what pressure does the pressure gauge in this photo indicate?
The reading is kPa 30
